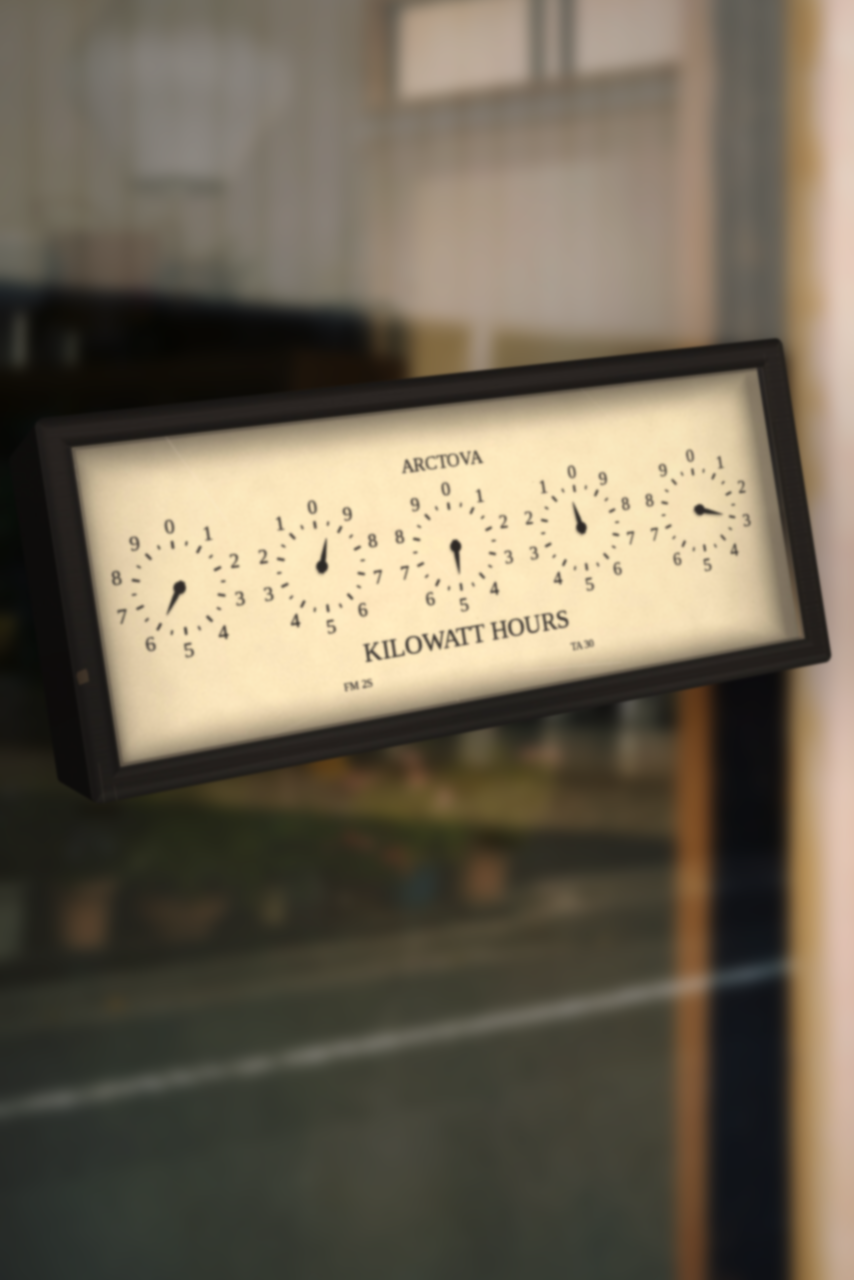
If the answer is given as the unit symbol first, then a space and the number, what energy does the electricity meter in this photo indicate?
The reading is kWh 59503
